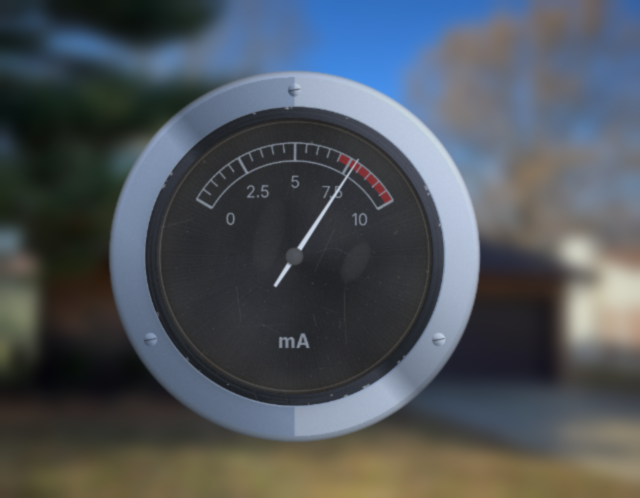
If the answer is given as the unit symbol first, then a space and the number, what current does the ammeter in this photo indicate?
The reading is mA 7.75
